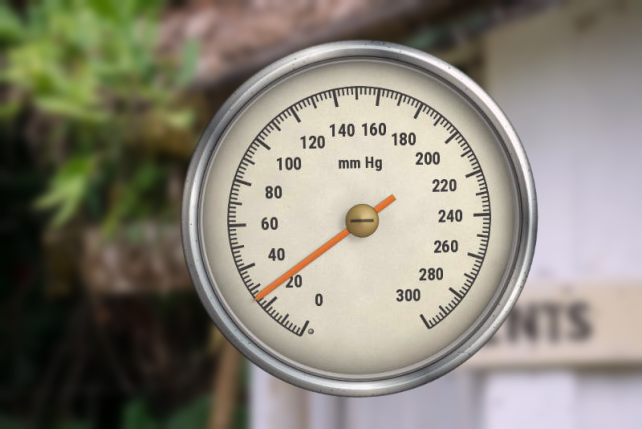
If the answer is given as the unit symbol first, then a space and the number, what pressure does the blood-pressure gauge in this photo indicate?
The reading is mmHg 26
